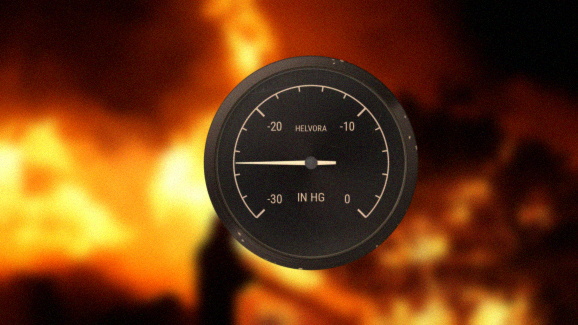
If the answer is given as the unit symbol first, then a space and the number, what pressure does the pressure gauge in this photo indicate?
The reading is inHg -25
